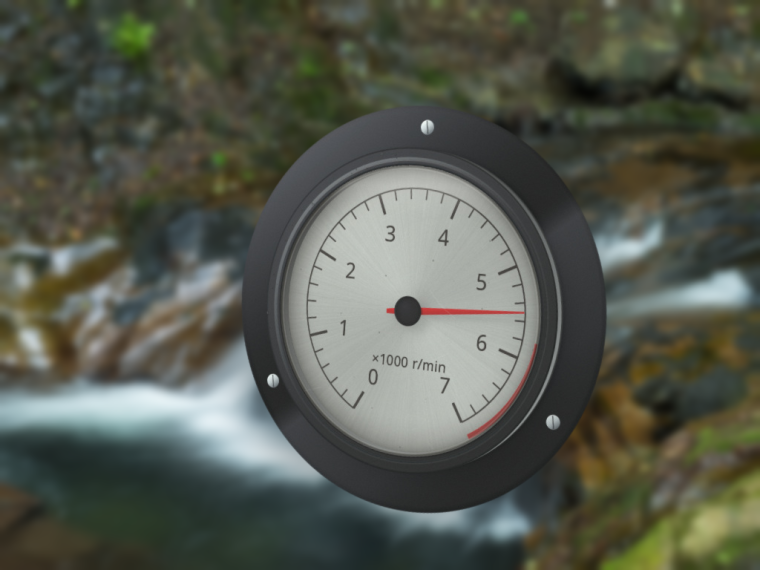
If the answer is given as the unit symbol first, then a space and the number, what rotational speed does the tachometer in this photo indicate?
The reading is rpm 5500
